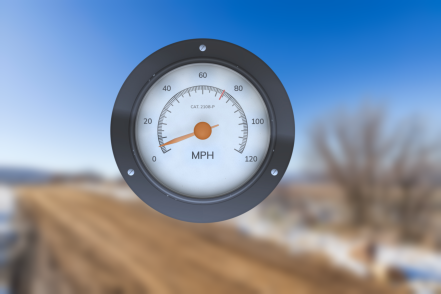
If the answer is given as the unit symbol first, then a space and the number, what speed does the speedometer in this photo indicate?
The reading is mph 5
